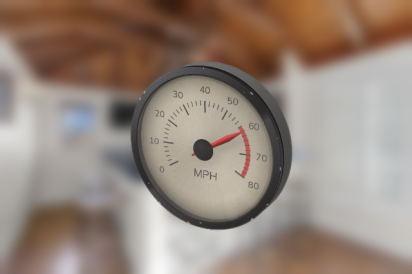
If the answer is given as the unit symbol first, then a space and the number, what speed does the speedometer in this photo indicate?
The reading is mph 60
